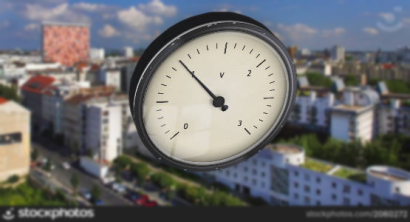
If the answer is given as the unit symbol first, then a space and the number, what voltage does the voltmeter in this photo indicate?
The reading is V 1
